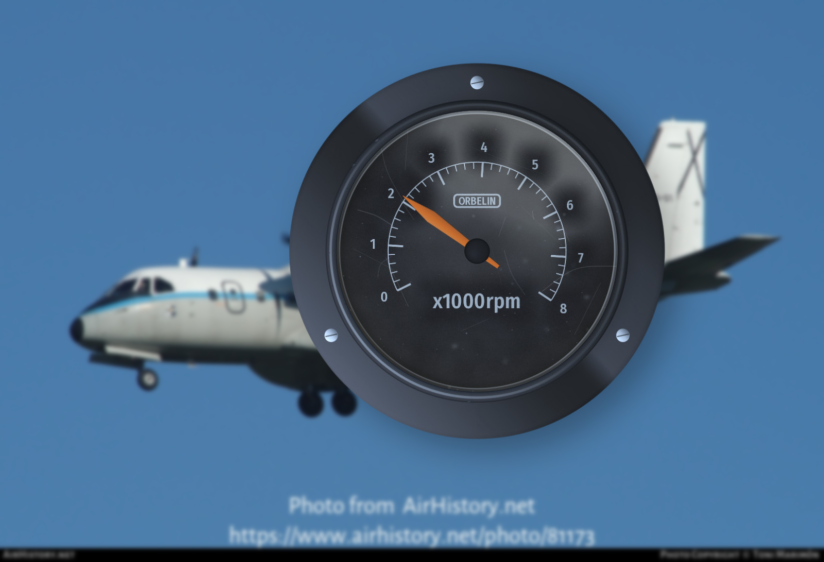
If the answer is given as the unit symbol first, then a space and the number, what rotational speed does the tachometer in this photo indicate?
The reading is rpm 2100
